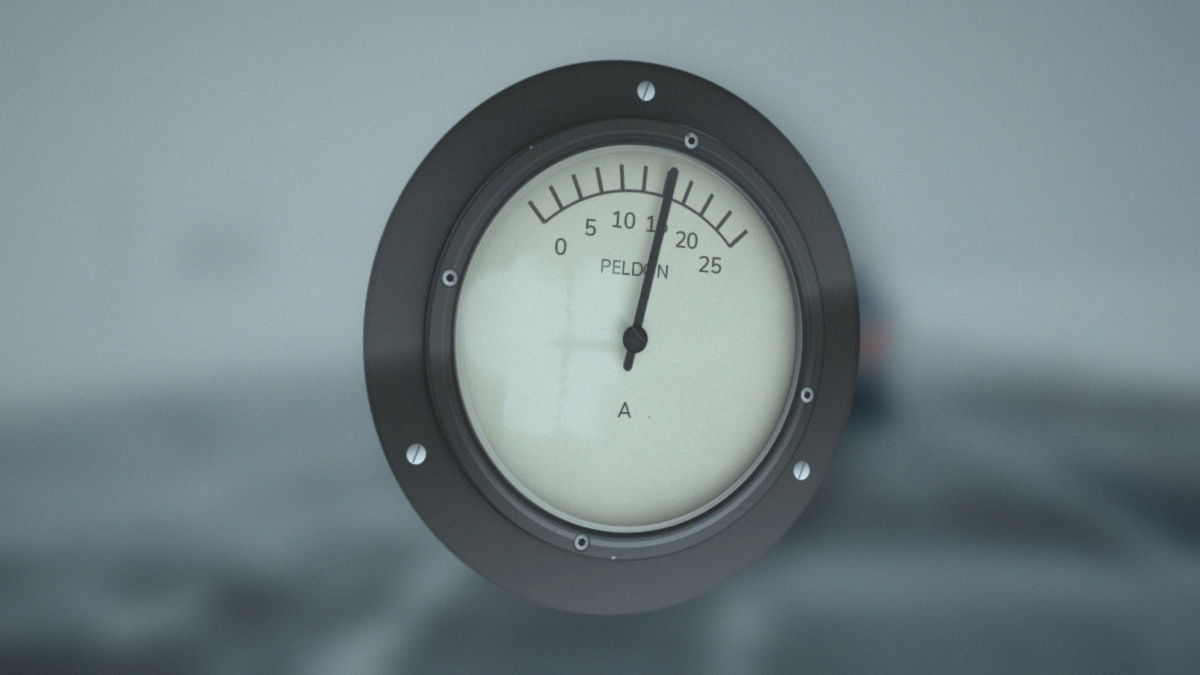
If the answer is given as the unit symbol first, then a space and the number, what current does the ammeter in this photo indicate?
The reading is A 15
